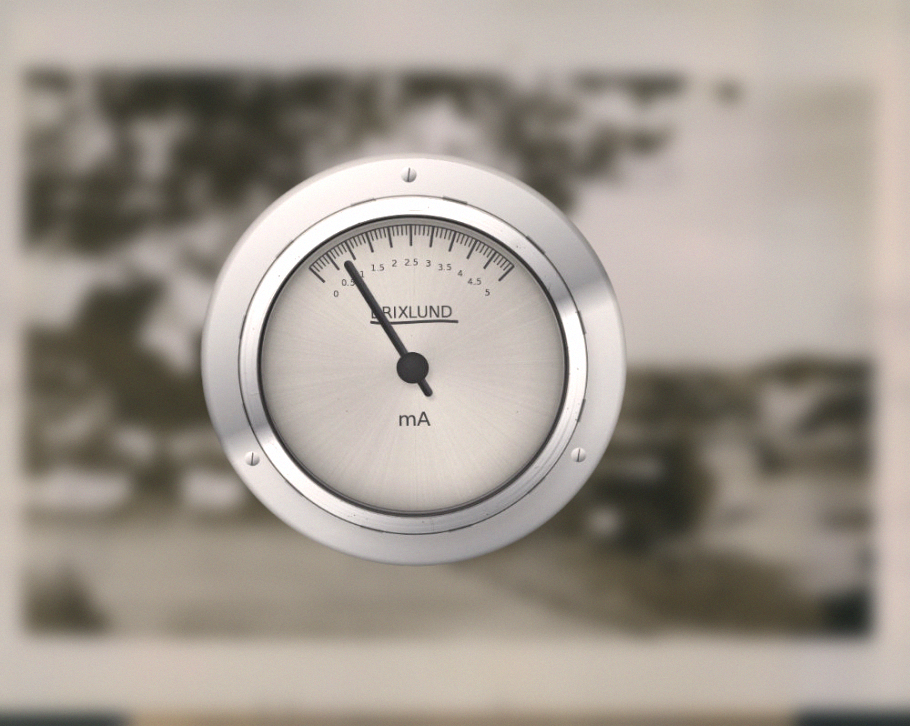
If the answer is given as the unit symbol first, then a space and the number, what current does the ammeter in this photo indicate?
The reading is mA 0.8
